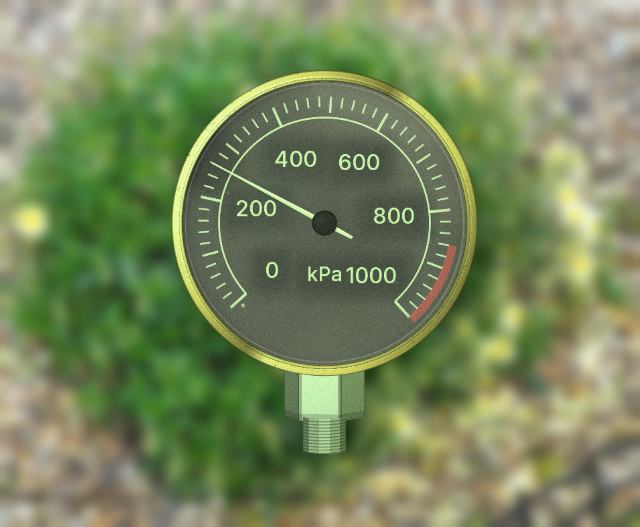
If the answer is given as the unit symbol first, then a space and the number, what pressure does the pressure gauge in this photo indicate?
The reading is kPa 260
